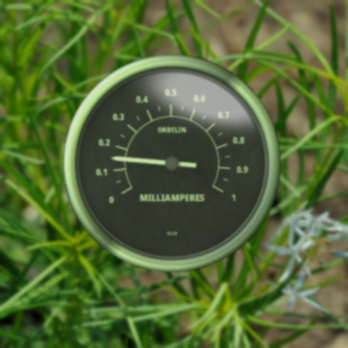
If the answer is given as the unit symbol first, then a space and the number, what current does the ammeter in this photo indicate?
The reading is mA 0.15
